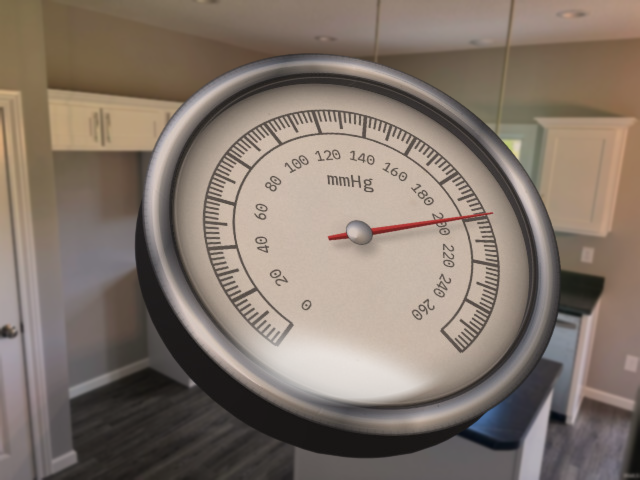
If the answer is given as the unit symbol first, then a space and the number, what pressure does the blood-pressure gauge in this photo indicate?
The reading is mmHg 200
